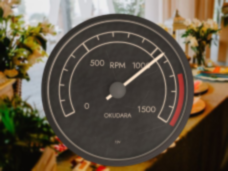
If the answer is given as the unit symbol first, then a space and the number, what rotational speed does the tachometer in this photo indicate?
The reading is rpm 1050
